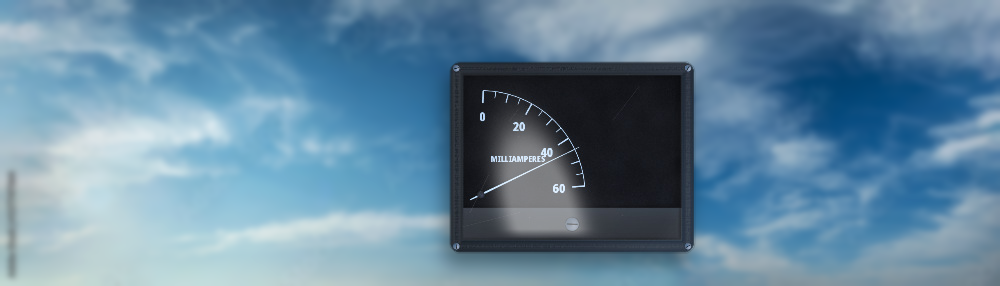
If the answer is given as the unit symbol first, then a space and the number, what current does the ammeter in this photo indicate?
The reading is mA 45
